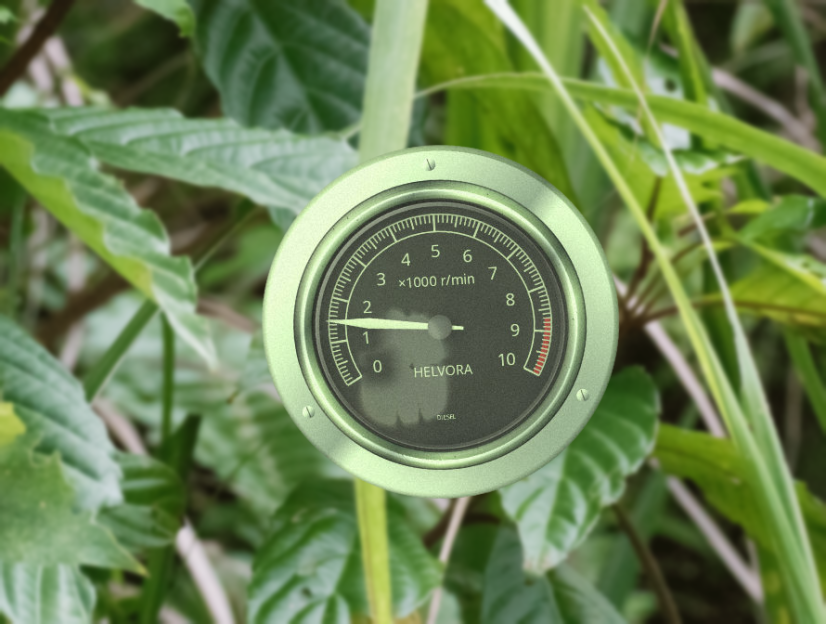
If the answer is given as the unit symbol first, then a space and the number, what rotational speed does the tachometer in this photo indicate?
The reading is rpm 1500
